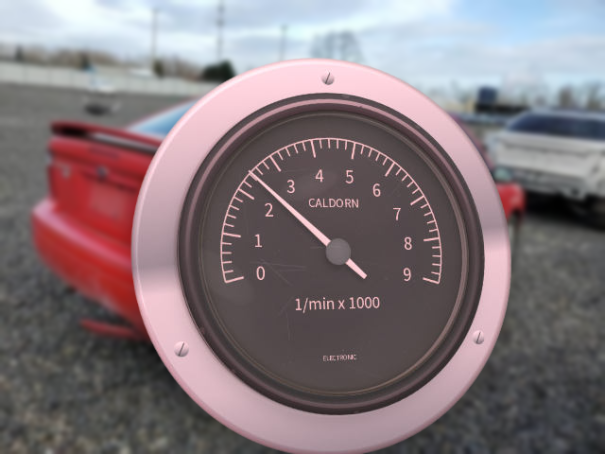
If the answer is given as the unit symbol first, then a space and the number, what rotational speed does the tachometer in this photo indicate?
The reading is rpm 2400
